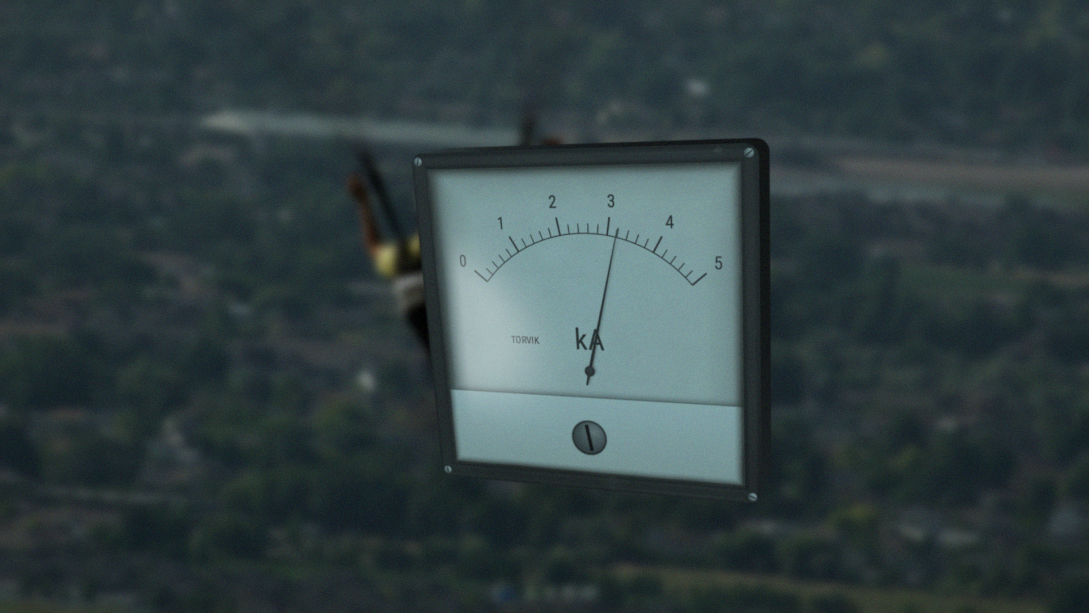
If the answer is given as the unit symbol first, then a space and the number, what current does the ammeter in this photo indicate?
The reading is kA 3.2
